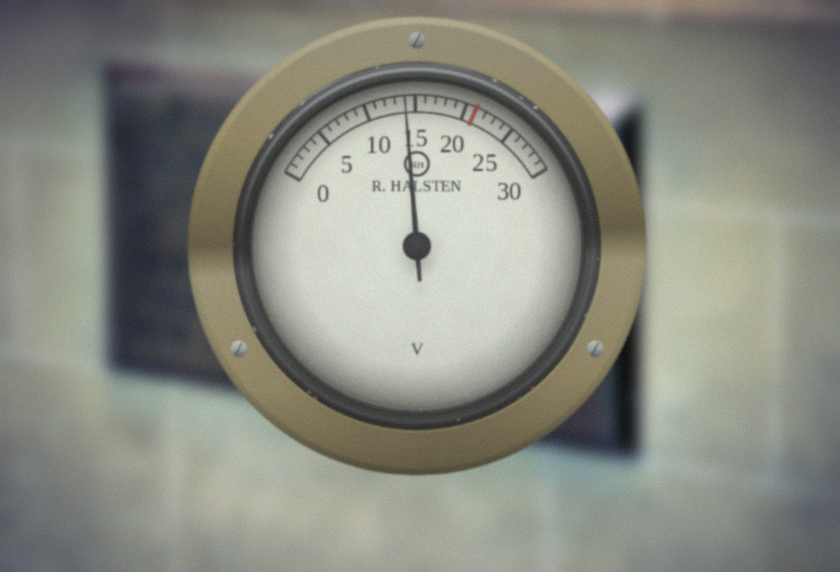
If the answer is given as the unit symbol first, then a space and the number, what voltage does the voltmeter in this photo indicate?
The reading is V 14
